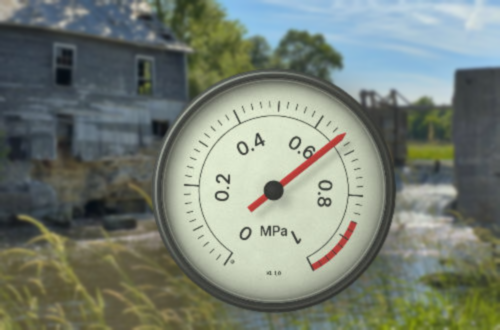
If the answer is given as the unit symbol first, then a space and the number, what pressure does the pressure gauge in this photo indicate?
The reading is MPa 0.66
